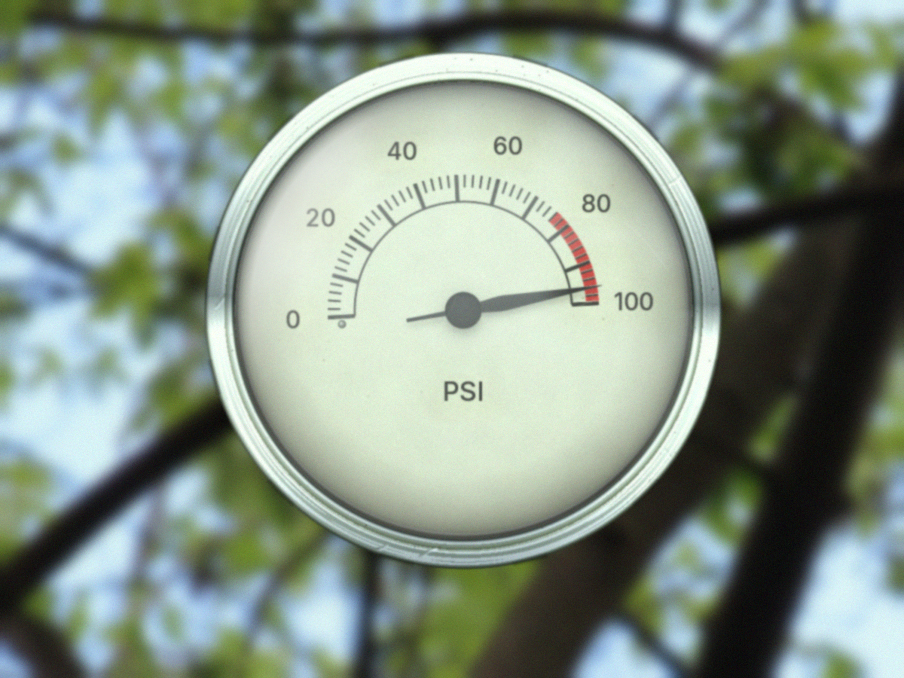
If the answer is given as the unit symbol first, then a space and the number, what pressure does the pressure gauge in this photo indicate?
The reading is psi 96
